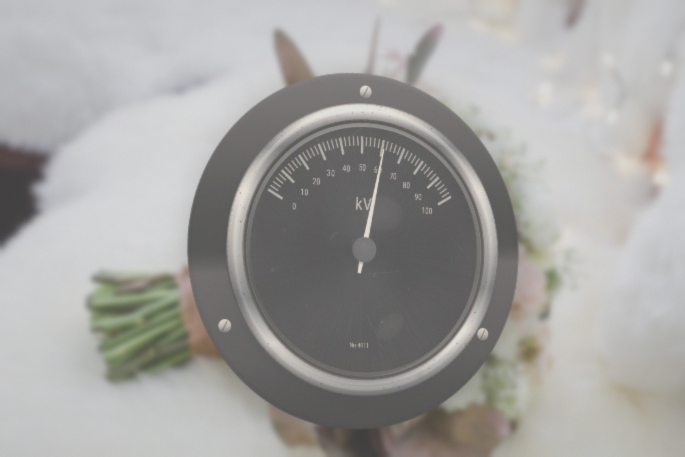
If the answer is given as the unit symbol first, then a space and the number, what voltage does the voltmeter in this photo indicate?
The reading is kV 60
